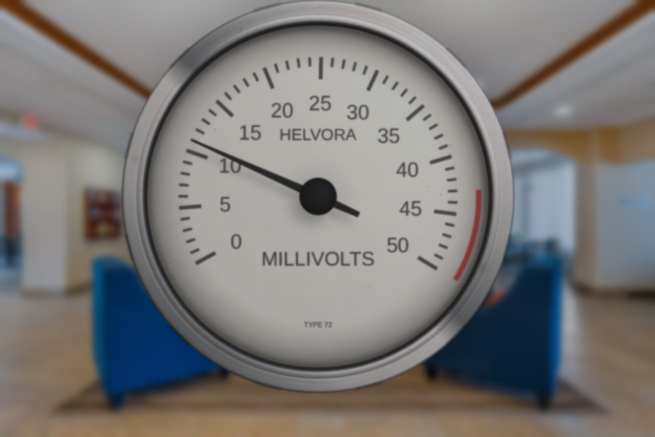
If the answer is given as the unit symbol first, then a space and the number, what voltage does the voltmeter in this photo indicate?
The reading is mV 11
